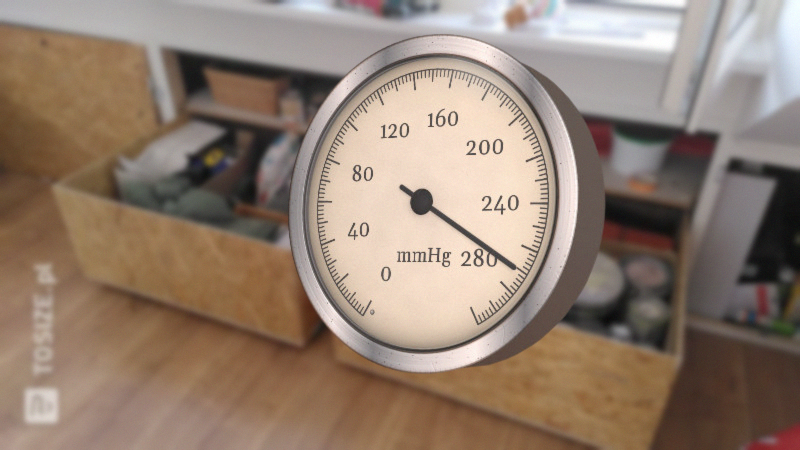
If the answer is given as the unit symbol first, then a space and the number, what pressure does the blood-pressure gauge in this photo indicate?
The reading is mmHg 270
